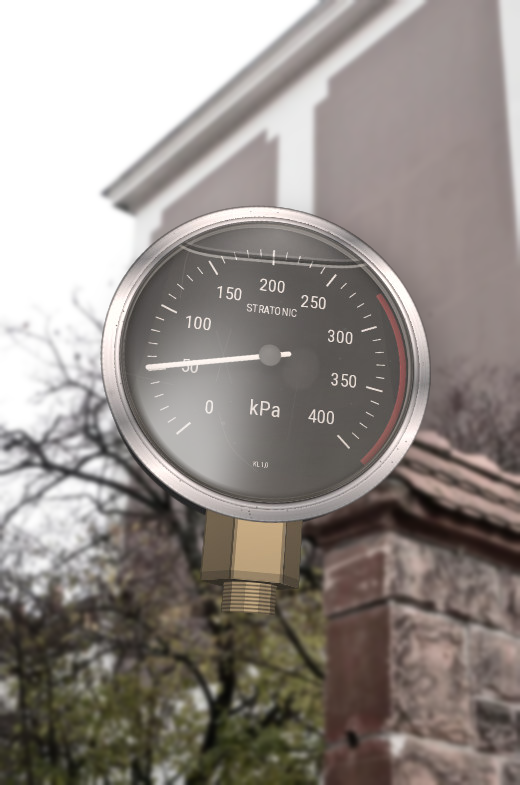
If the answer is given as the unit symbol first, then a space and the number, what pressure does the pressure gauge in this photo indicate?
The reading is kPa 50
